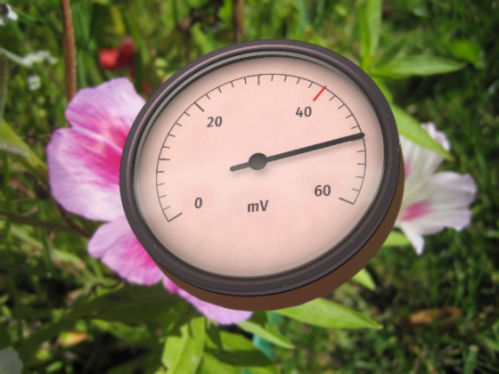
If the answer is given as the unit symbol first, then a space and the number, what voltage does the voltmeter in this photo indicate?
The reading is mV 50
